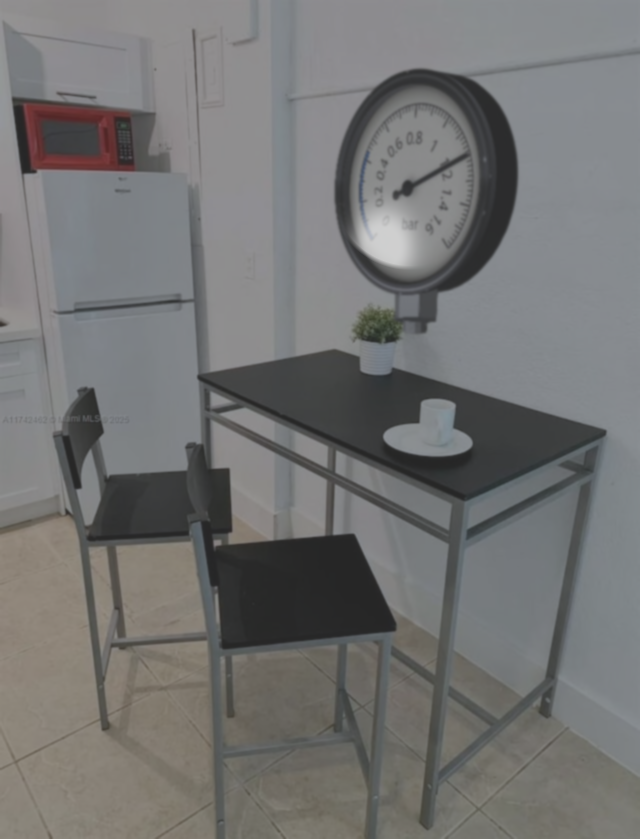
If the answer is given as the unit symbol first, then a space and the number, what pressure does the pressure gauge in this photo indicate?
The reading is bar 1.2
